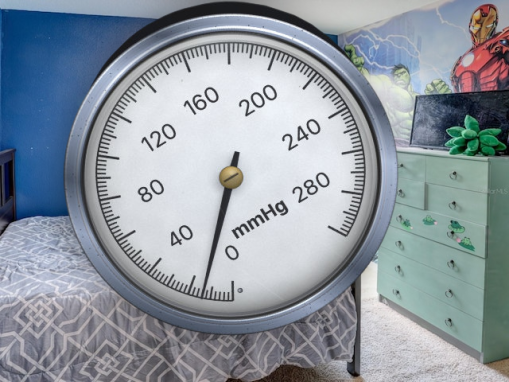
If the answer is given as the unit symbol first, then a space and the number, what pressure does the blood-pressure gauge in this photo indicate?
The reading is mmHg 14
